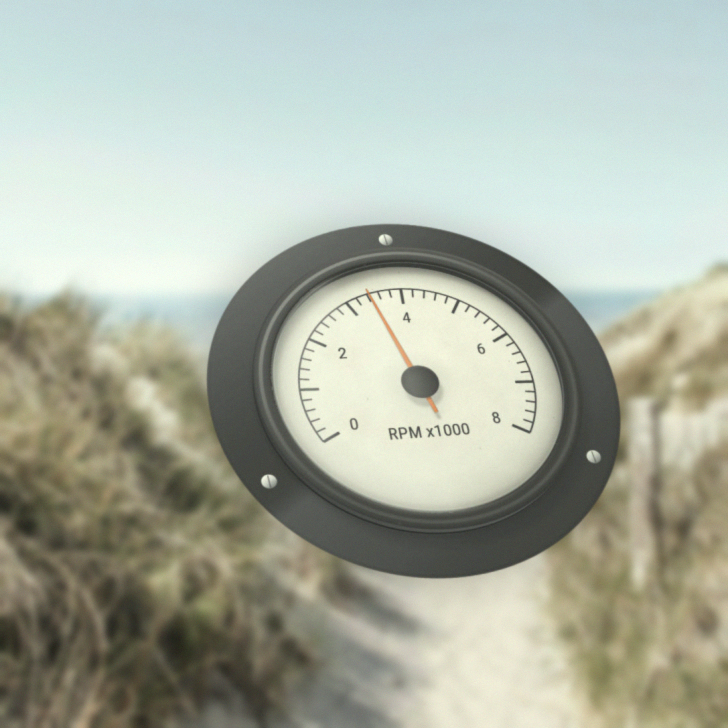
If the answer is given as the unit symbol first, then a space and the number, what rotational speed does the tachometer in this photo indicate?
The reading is rpm 3400
